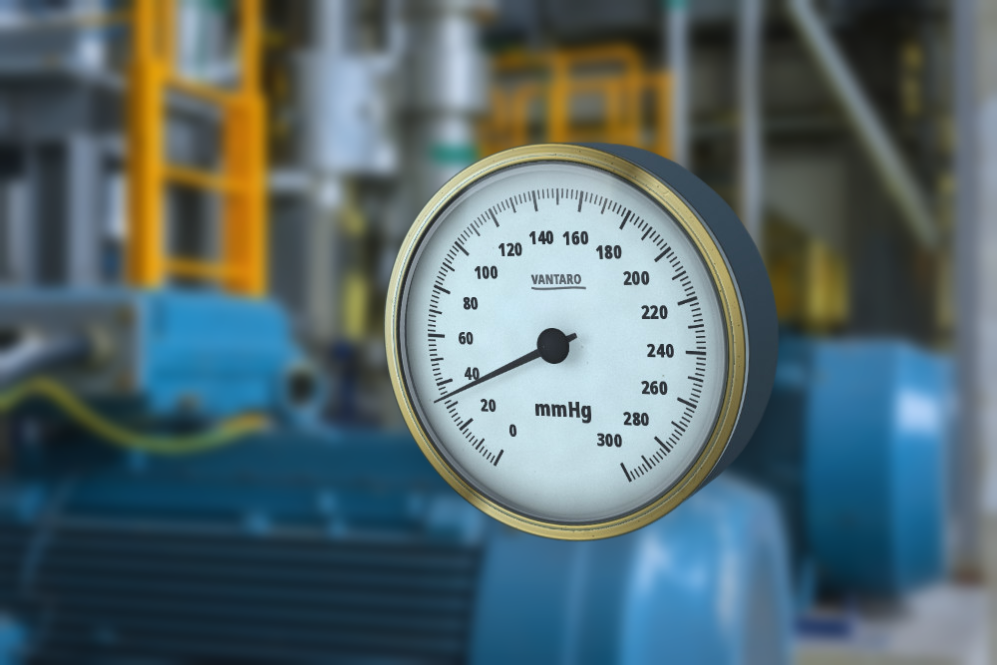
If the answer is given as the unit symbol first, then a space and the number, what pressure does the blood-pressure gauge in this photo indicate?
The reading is mmHg 34
